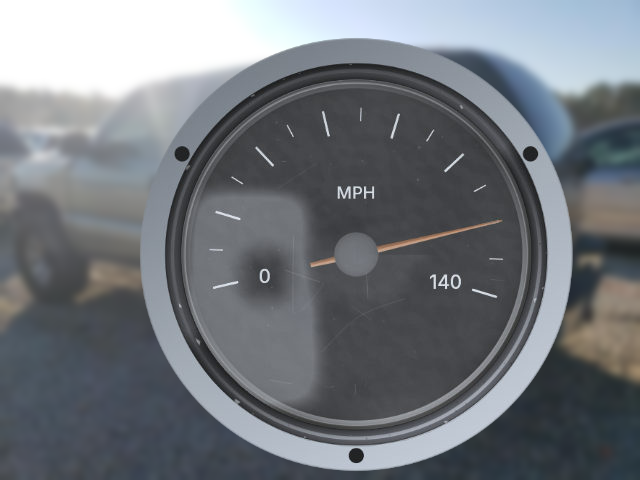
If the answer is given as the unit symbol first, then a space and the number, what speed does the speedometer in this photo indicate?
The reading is mph 120
